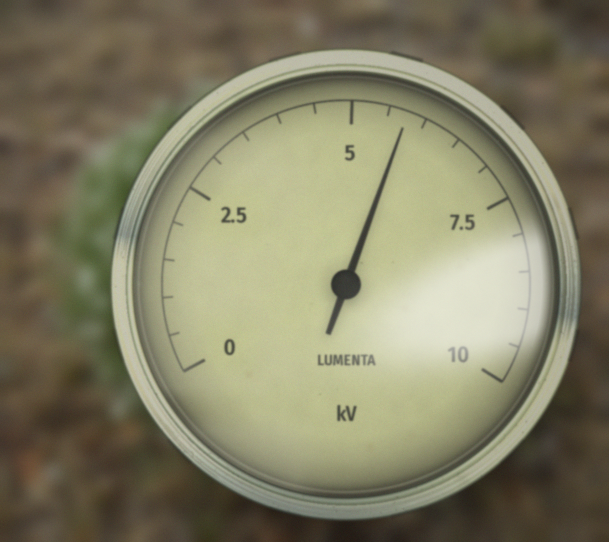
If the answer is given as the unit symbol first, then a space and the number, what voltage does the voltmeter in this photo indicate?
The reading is kV 5.75
